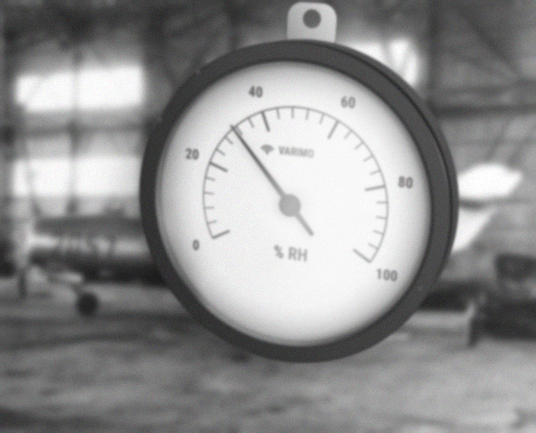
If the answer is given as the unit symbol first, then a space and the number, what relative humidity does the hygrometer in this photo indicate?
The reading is % 32
